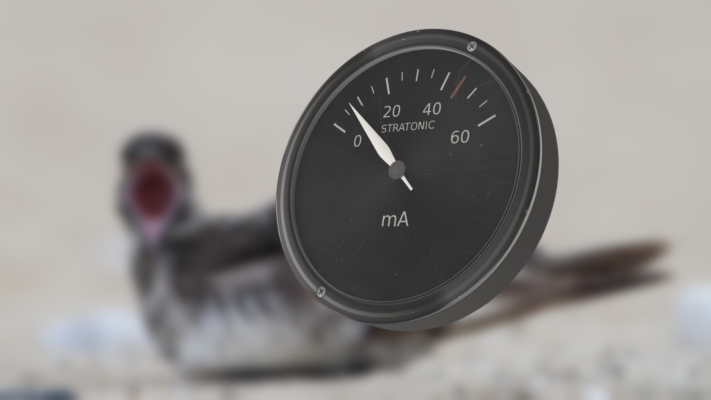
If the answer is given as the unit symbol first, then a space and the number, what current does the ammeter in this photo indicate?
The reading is mA 7.5
